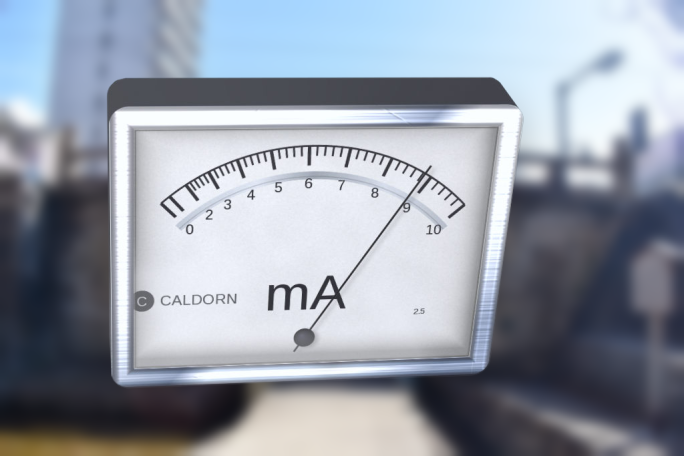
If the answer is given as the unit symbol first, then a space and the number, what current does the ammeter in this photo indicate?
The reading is mA 8.8
